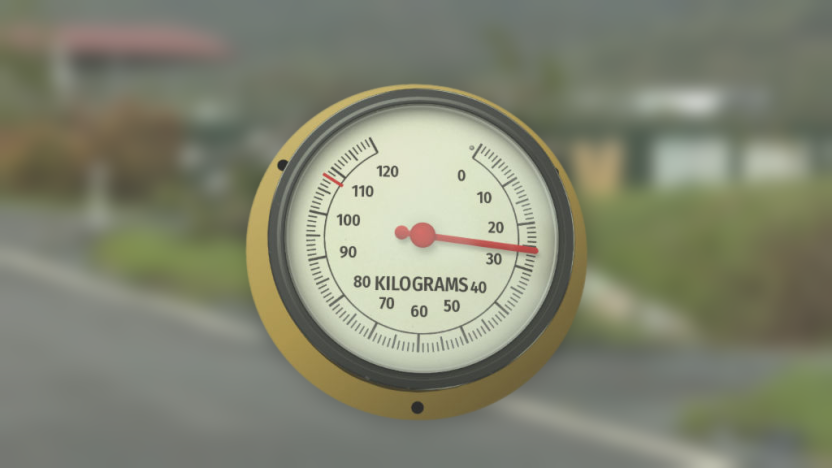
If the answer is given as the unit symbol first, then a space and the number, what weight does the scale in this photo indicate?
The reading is kg 26
